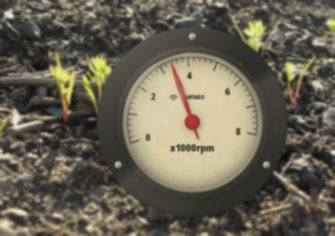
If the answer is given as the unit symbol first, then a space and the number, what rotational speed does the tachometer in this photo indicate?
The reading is rpm 3400
